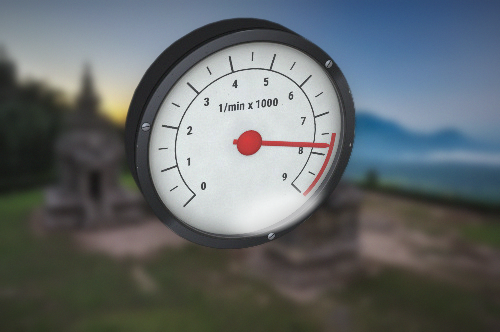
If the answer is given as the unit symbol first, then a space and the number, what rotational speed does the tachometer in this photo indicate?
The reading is rpm 7750
